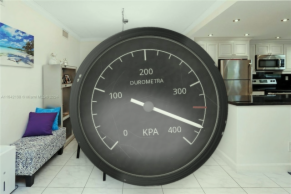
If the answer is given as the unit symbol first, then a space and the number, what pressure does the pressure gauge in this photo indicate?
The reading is kPa 370
